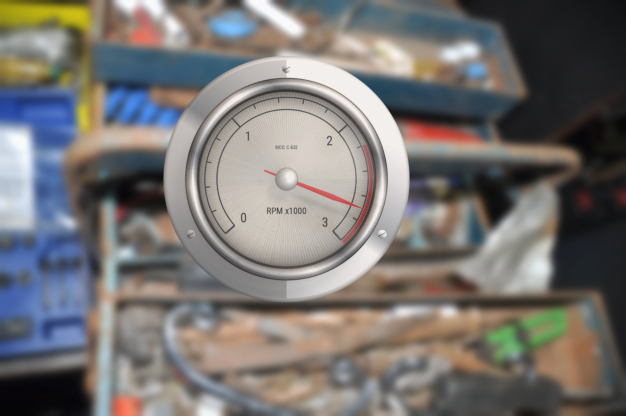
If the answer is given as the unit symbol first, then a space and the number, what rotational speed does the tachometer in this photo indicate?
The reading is rpm 2700
